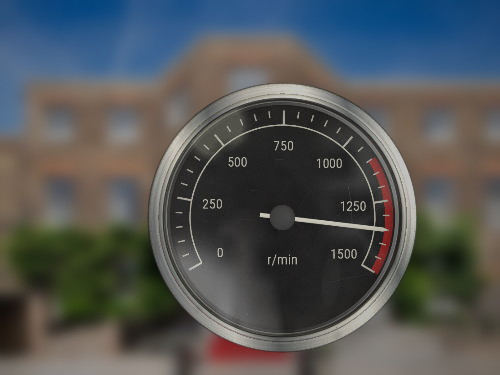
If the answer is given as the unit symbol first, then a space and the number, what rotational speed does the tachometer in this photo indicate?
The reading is rpm 1350
